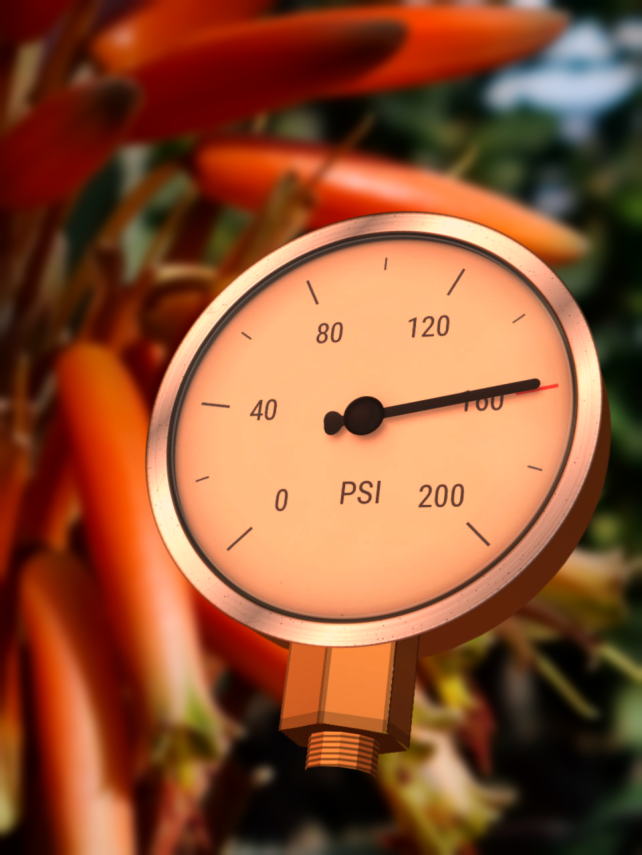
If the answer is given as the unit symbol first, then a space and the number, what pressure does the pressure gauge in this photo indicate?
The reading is psi 160
